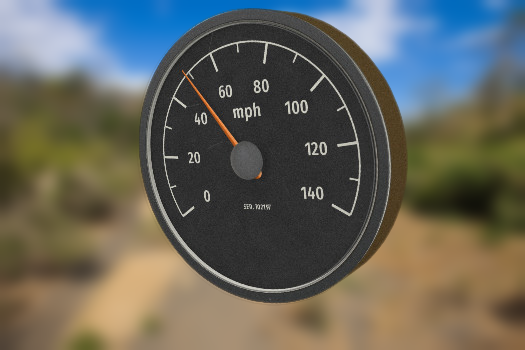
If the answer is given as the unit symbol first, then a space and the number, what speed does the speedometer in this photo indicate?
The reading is mph 50
